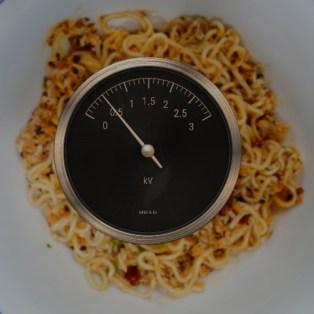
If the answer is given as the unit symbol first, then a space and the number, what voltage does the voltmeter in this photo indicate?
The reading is kV 0.5
